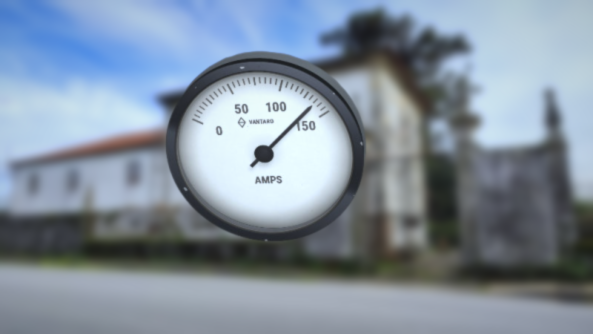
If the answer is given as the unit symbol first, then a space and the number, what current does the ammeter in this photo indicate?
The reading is A 135
